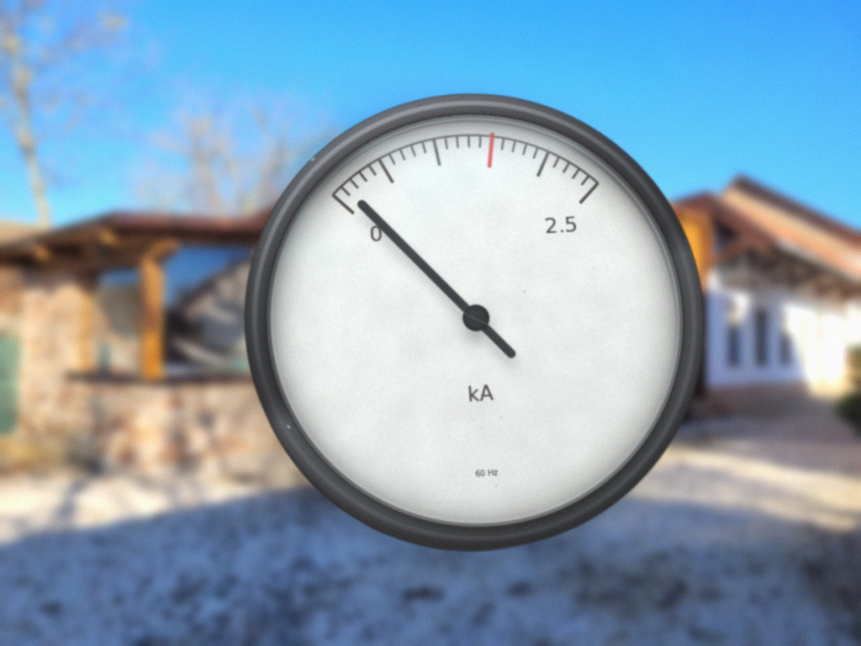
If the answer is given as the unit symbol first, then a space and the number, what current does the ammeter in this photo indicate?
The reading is kA 0.1
